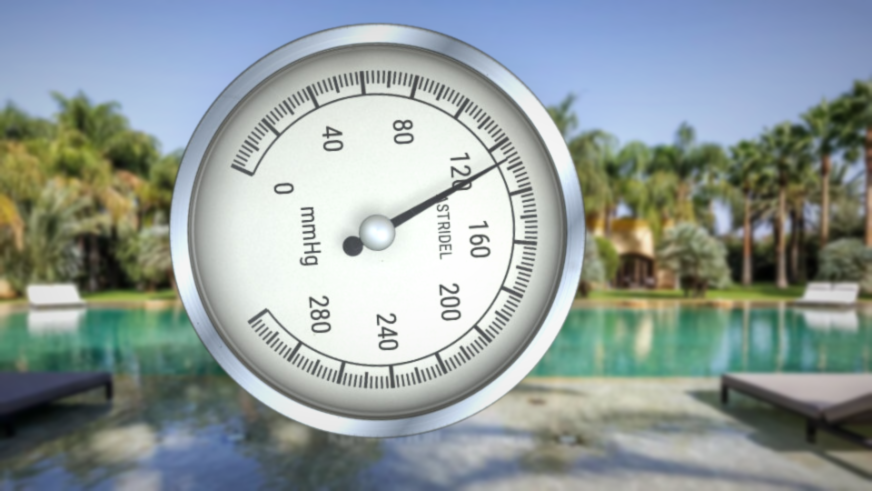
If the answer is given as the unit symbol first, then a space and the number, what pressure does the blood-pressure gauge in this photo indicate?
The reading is mmHg 126
